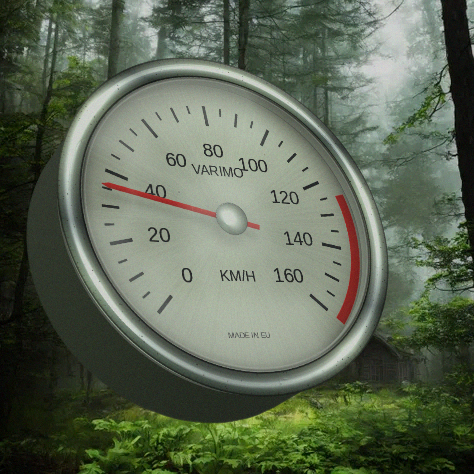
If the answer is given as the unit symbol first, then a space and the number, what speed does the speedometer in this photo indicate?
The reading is km/h 35
